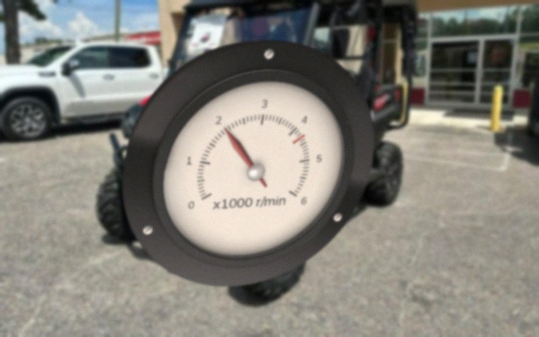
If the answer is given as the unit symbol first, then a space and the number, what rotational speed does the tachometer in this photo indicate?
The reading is rpm 2000
